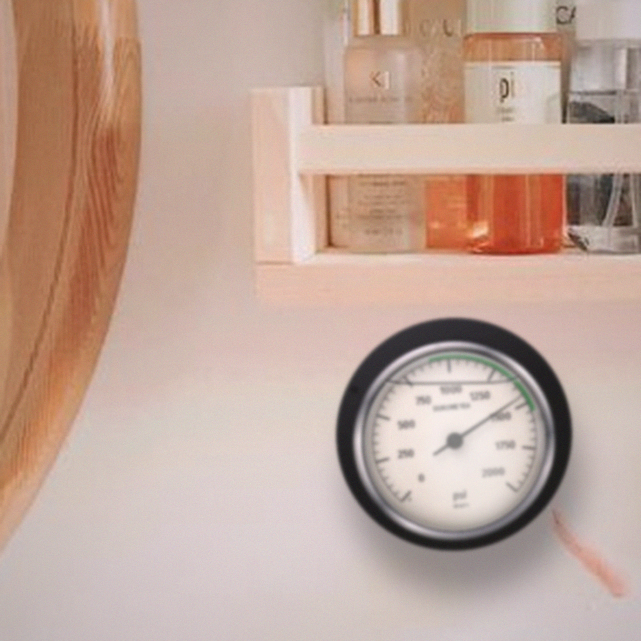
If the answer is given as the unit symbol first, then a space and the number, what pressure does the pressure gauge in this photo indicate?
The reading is psi 1450
